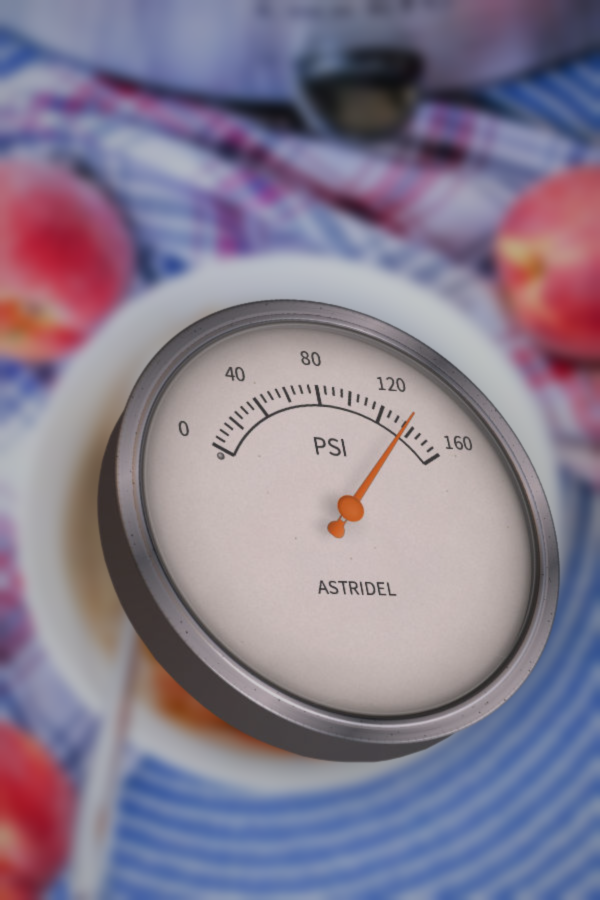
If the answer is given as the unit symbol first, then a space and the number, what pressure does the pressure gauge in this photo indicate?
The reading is psi 135
